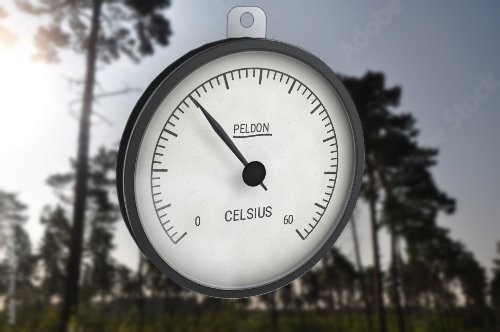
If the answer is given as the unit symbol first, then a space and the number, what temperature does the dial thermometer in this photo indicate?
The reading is °C 20
